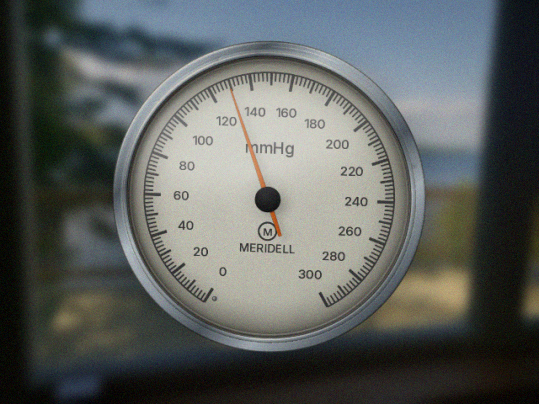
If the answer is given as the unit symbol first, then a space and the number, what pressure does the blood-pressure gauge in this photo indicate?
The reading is mmHg 130
